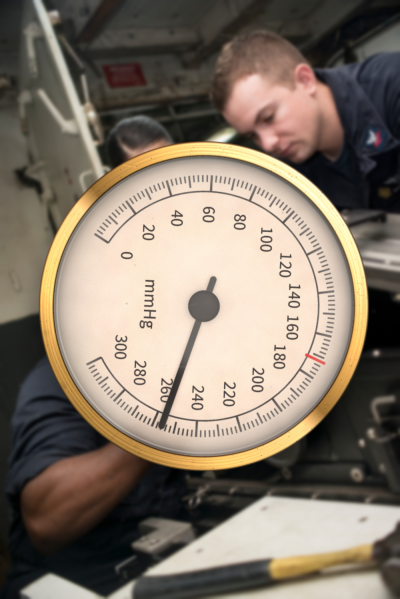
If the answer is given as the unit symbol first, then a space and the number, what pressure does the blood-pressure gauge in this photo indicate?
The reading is mmHg 256
